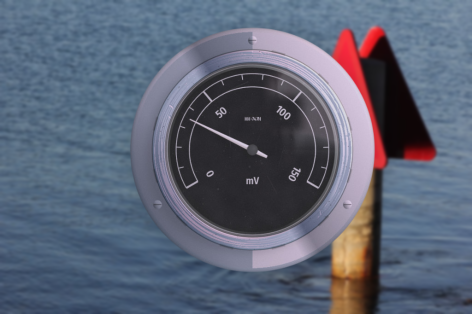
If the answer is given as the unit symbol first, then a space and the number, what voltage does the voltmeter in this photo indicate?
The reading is mV 35
